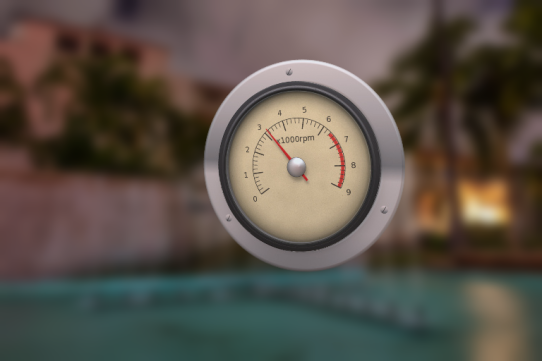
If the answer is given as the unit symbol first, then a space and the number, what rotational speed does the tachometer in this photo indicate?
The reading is rpm 3200
